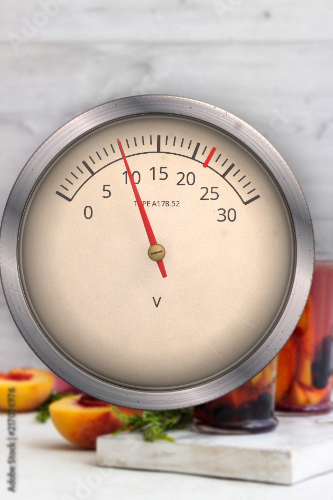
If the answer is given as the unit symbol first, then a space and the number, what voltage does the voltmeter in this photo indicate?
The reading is V 10
